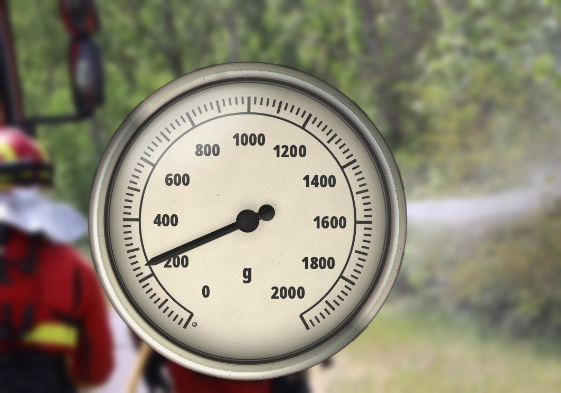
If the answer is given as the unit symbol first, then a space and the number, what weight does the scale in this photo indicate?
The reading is g 240
